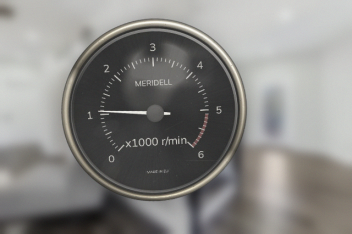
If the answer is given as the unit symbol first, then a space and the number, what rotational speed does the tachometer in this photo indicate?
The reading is rpm 1100
